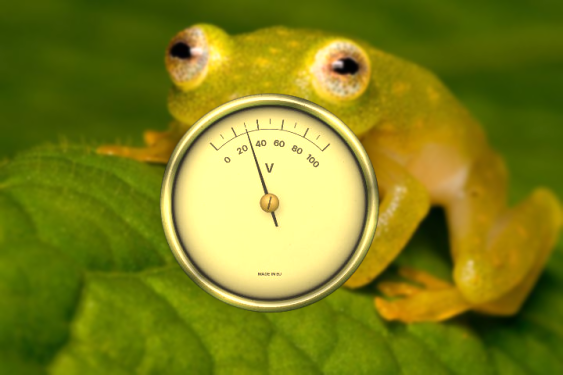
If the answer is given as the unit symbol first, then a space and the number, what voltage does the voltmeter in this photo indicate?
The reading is V 30
